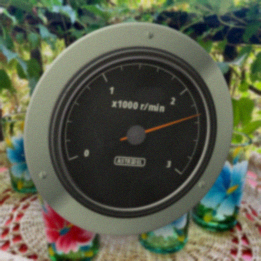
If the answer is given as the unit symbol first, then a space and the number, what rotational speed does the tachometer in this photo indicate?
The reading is rpm 2300
